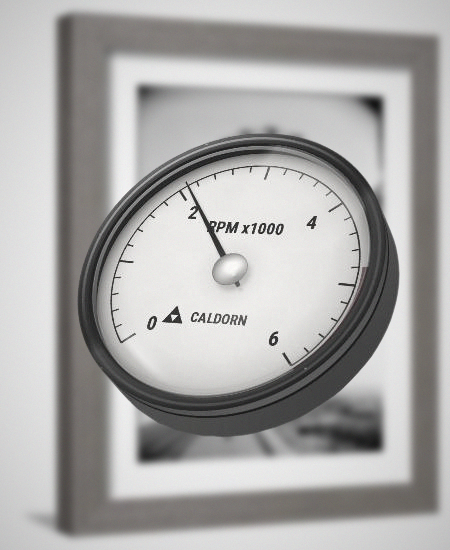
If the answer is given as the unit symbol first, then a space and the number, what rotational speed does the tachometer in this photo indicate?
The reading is rpm 2100
